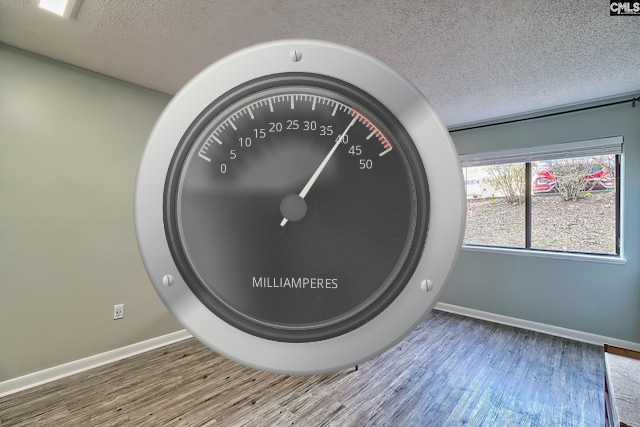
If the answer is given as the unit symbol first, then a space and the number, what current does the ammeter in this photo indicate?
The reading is mA 40
